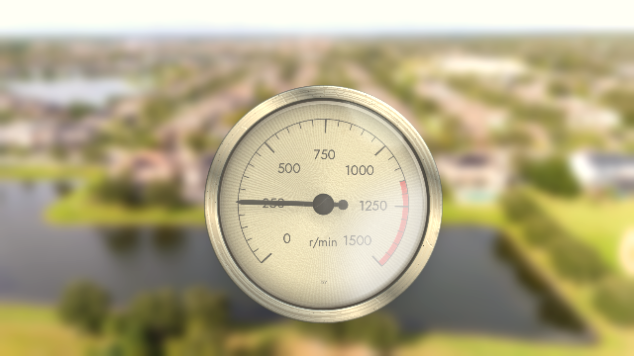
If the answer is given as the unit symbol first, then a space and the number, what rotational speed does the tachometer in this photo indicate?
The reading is rpm 250
